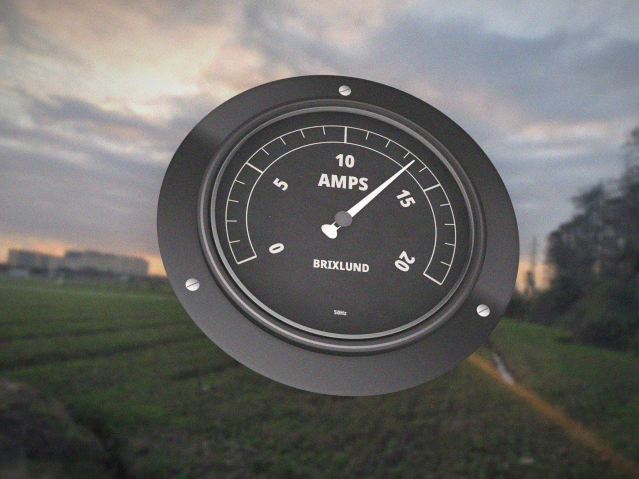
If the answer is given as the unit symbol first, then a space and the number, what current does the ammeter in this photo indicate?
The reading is A 13.5
